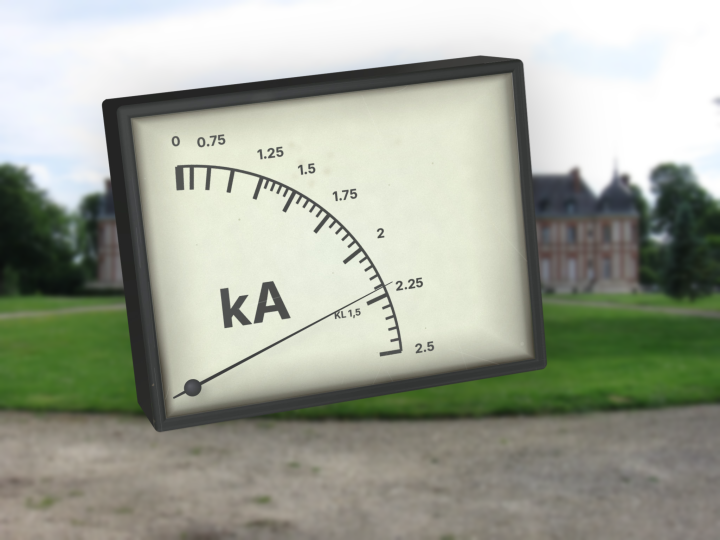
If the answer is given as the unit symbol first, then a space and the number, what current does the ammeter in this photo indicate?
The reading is kA 2.2
